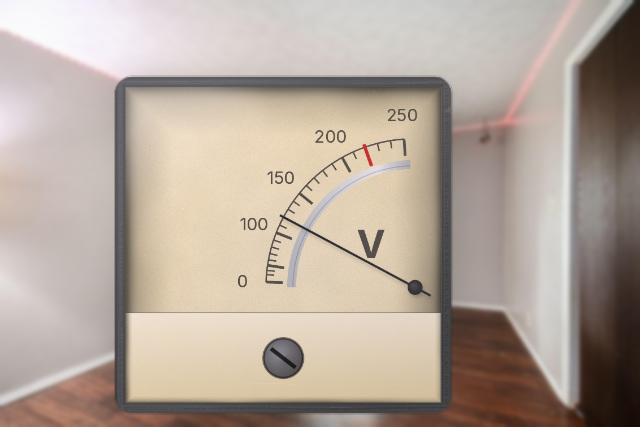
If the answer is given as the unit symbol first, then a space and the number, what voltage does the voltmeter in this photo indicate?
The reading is V 120
